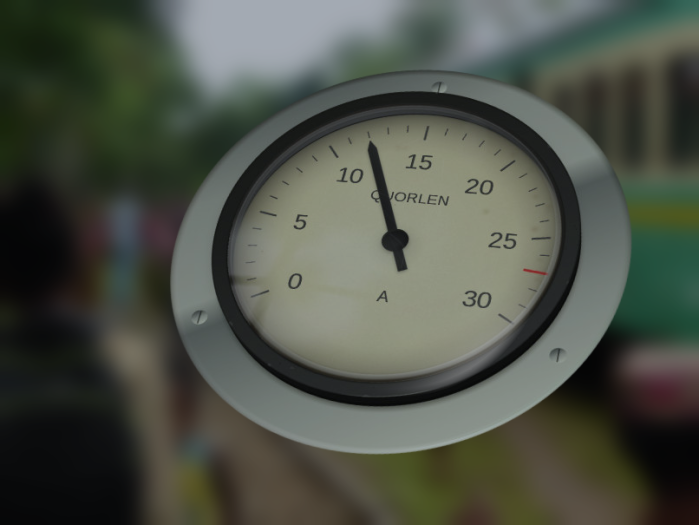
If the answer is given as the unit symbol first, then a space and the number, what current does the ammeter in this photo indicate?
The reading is A 12
